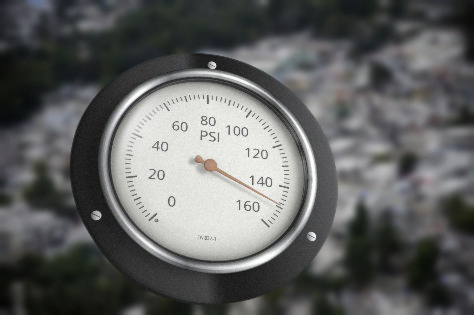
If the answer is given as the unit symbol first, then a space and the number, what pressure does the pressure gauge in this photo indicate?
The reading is psi 150
